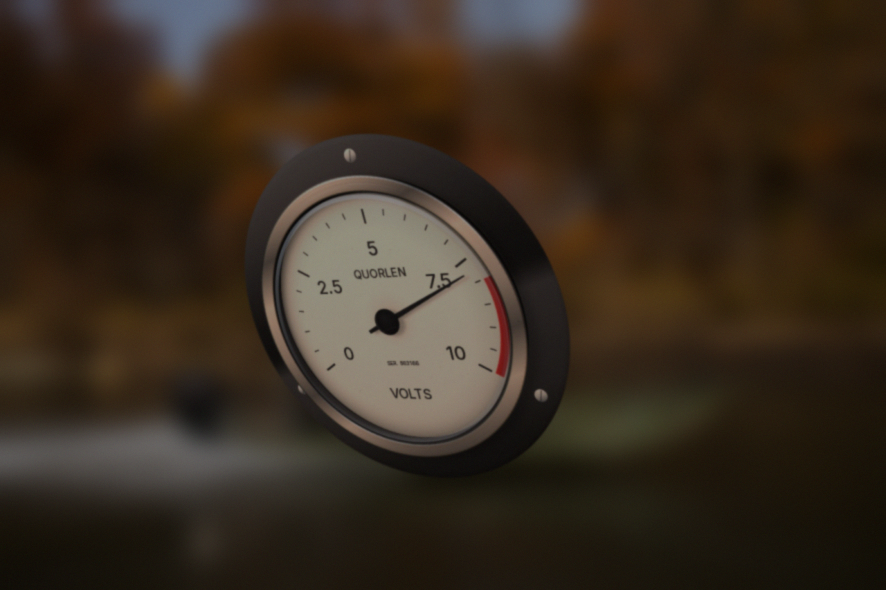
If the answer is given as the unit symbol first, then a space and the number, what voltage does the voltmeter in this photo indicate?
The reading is V 7.75
